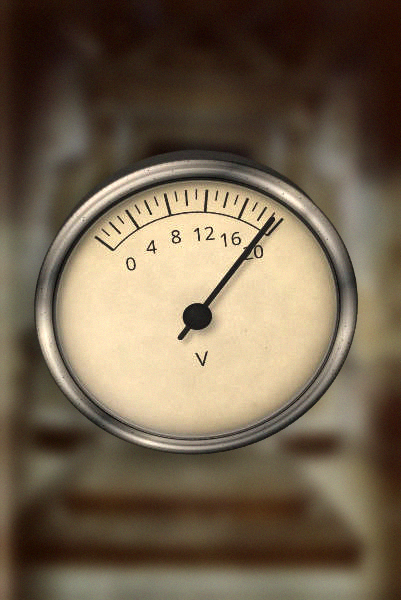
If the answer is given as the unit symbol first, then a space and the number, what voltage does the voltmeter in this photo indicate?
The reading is V 19
